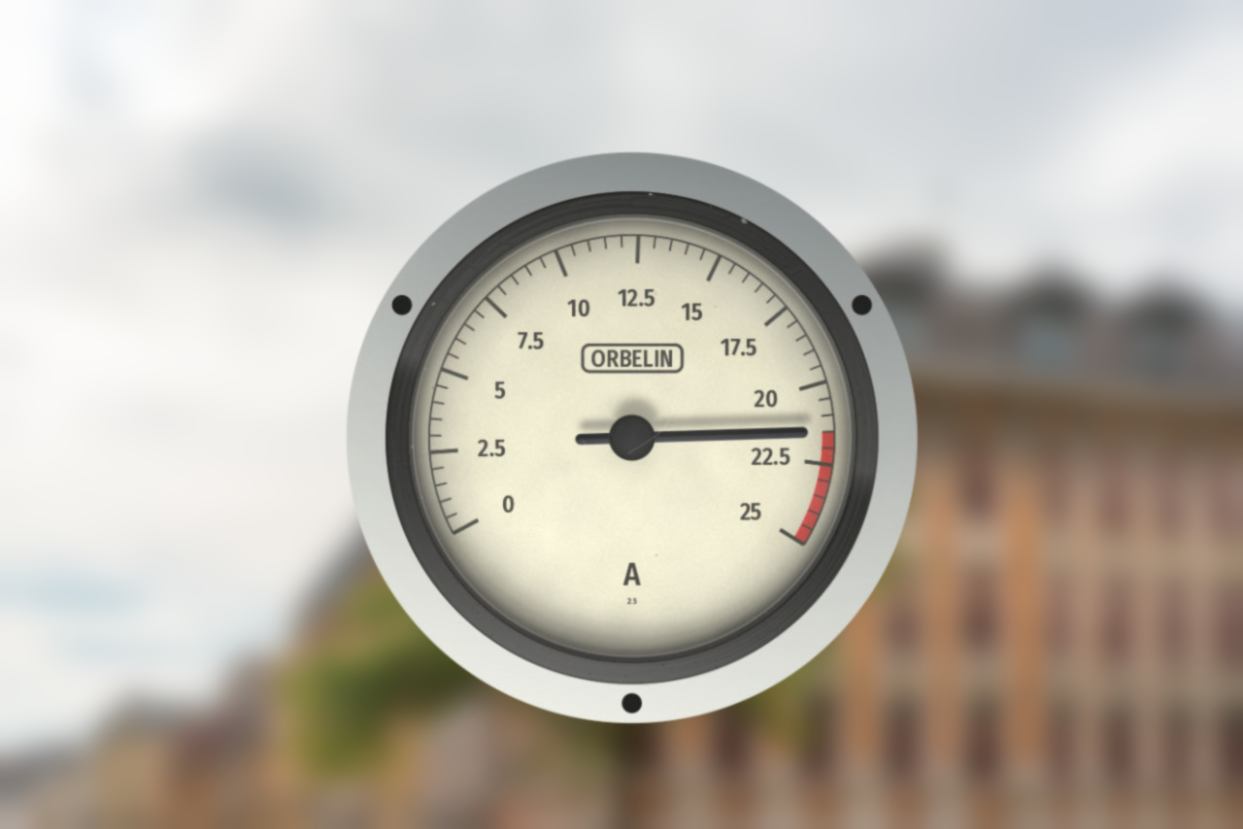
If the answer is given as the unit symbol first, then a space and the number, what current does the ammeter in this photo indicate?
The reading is A 21.5
